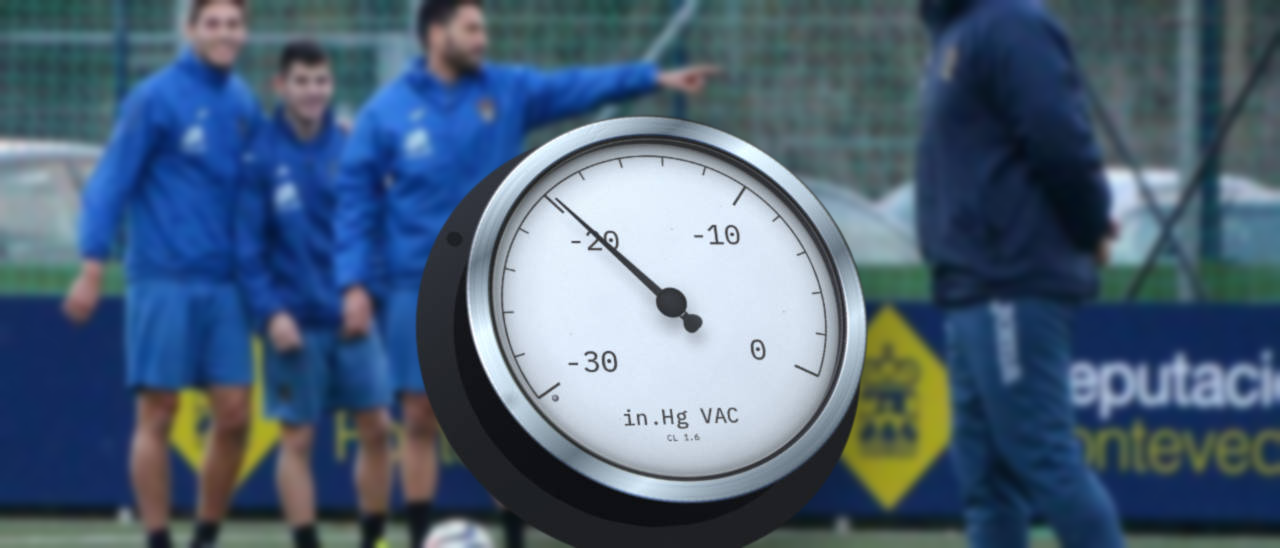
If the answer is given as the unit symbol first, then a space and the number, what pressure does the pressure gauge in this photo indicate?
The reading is inHg -20
